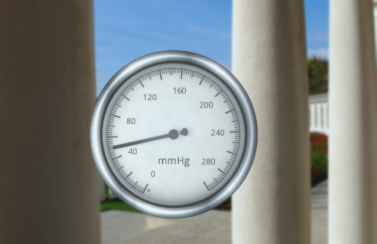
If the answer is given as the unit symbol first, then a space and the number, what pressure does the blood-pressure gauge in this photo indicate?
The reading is mmHg 50
